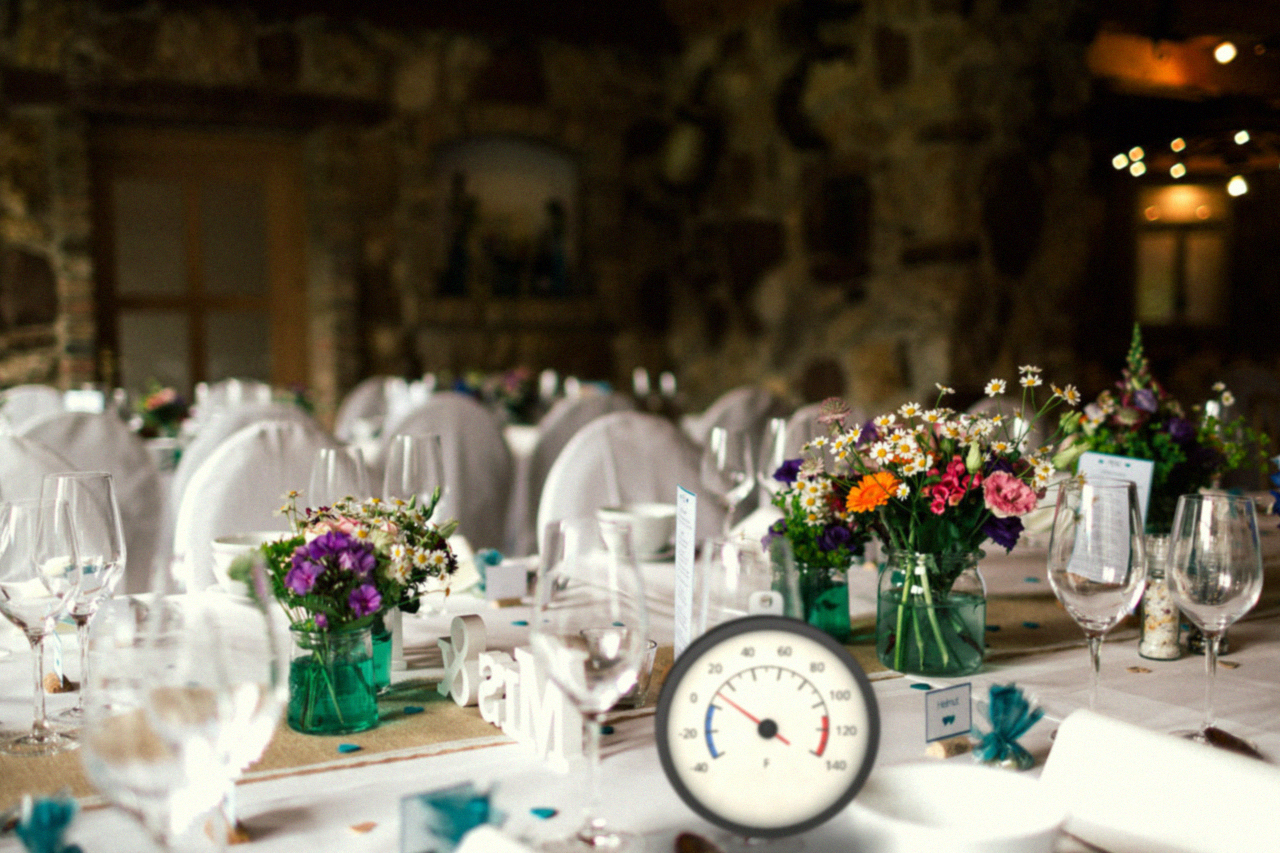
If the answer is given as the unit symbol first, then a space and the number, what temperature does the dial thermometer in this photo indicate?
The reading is °F 10
